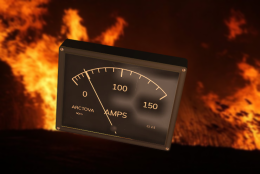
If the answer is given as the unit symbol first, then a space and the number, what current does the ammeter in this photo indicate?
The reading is A 50
